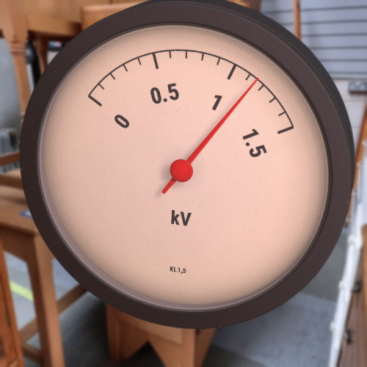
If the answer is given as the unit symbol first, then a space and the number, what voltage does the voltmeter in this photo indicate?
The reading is kV 1.15
